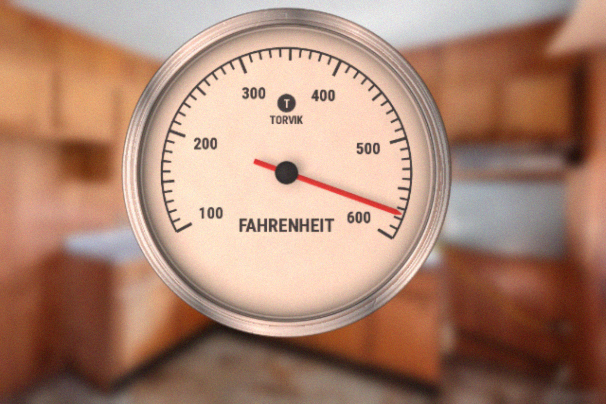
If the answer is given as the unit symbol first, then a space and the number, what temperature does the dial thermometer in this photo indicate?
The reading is °F 575
